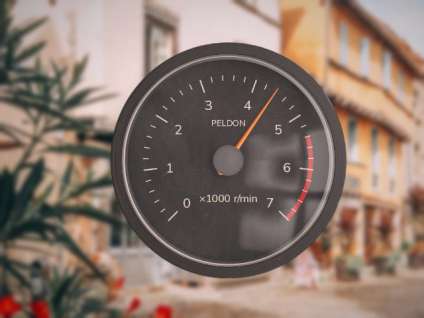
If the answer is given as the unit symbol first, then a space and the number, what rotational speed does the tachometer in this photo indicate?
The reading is rpm 4400
